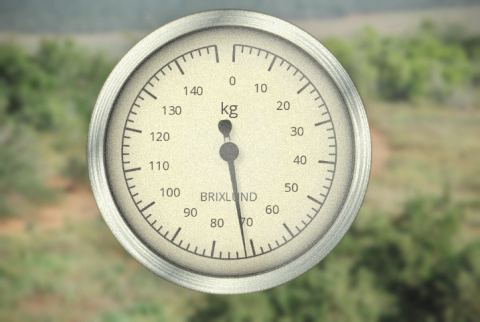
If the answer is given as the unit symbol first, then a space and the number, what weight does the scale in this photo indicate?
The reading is kg 72
